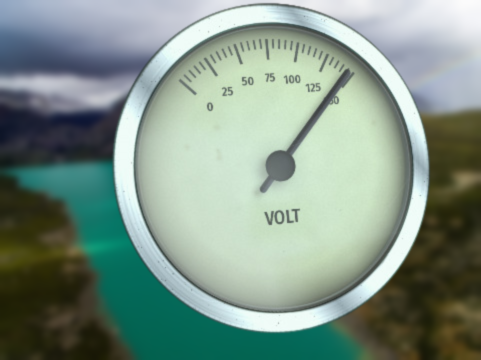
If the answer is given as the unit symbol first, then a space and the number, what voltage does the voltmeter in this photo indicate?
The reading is V 145
